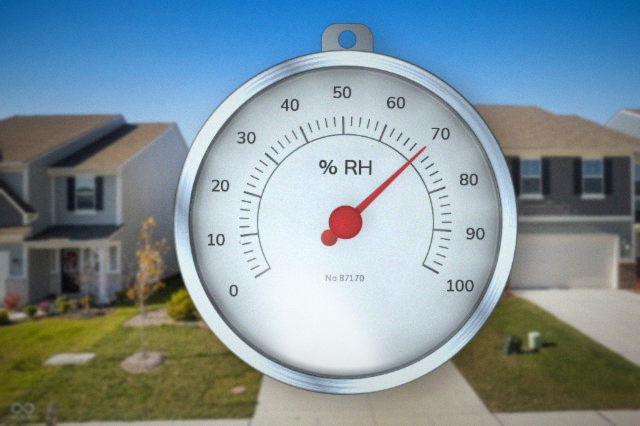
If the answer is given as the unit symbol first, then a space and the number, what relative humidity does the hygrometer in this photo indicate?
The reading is % 70
